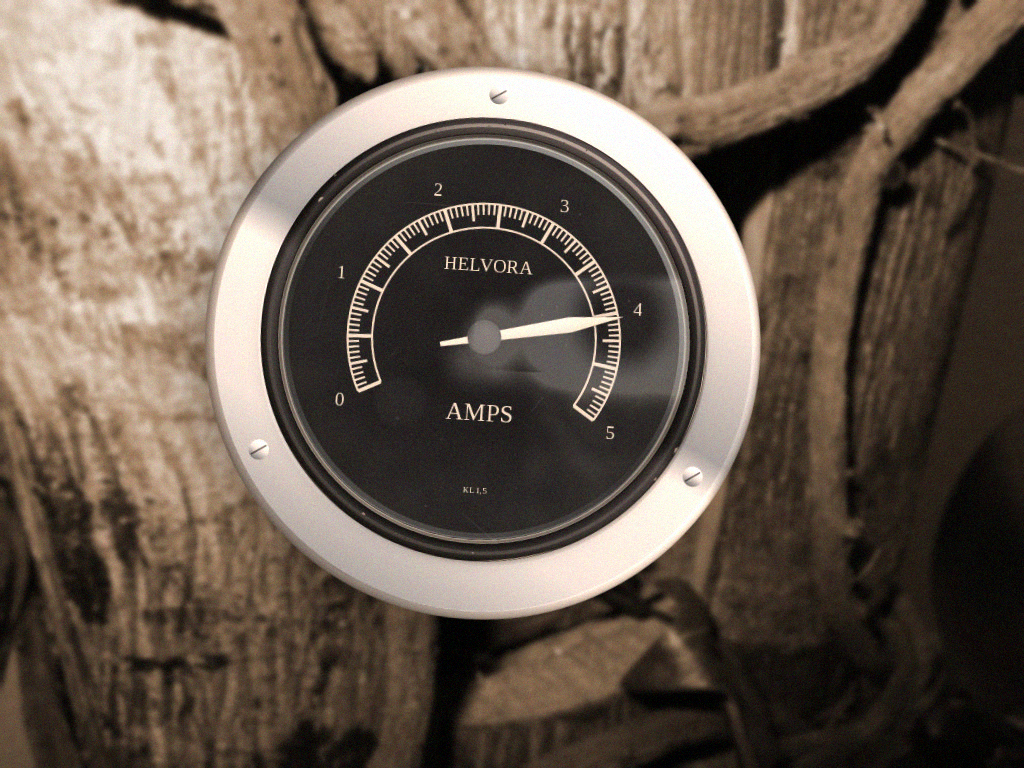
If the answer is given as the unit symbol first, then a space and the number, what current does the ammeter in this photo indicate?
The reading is A 4.05
